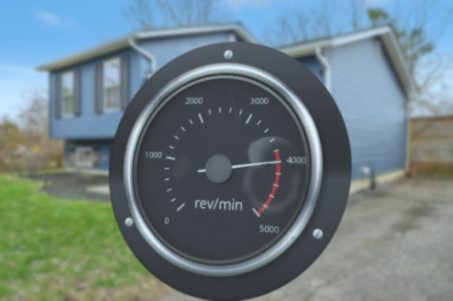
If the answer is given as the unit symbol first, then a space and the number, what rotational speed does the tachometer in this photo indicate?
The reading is rpm 4000
